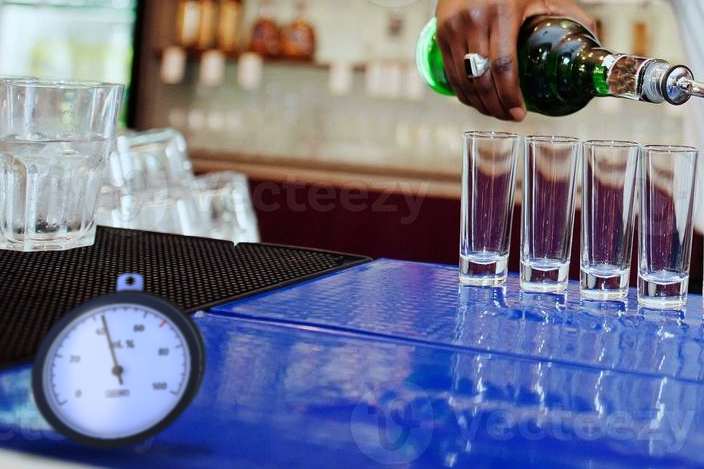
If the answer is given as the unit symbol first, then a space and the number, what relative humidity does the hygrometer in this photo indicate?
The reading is % 44
